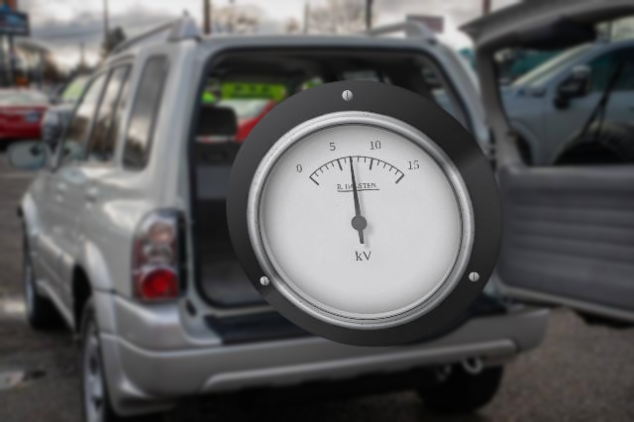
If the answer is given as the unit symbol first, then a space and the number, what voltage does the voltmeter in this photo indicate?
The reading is kV 7
